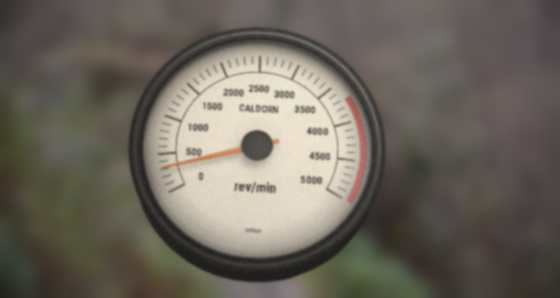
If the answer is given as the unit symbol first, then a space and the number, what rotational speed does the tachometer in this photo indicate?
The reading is rpm 300
